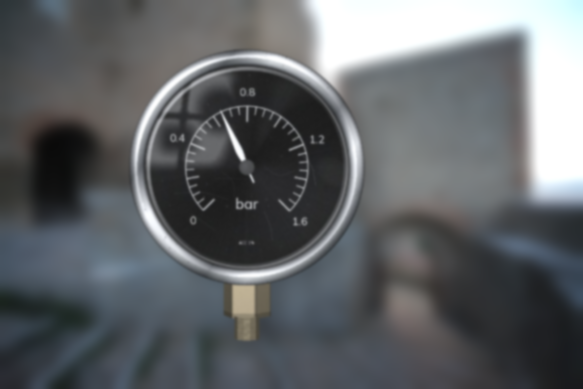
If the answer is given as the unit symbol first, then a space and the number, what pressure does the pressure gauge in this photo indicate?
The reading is bar 0.65
